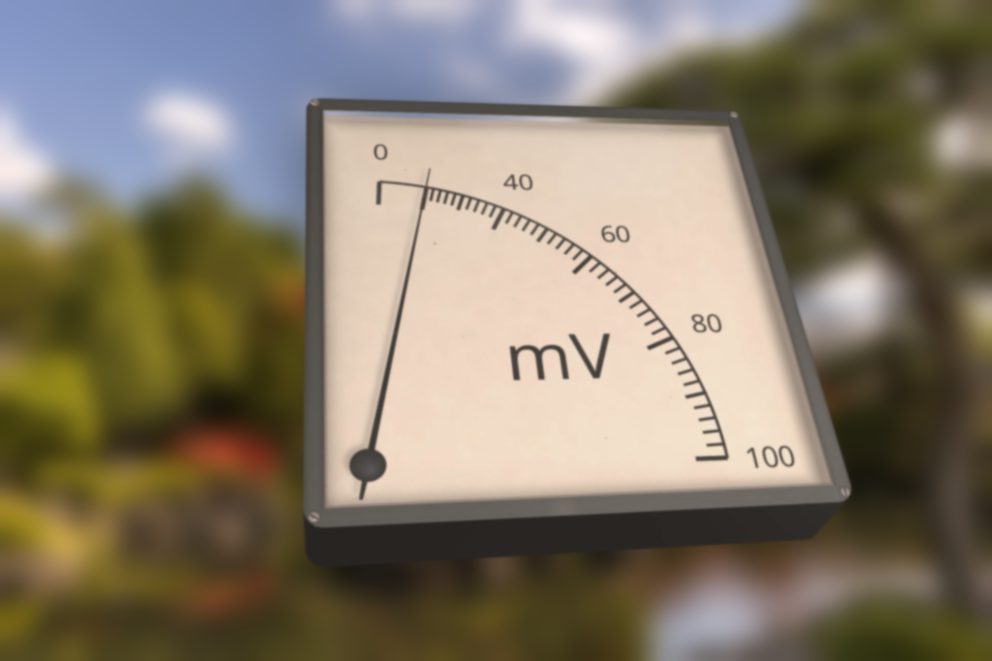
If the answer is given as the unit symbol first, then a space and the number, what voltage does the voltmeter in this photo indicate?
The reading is mV 20
